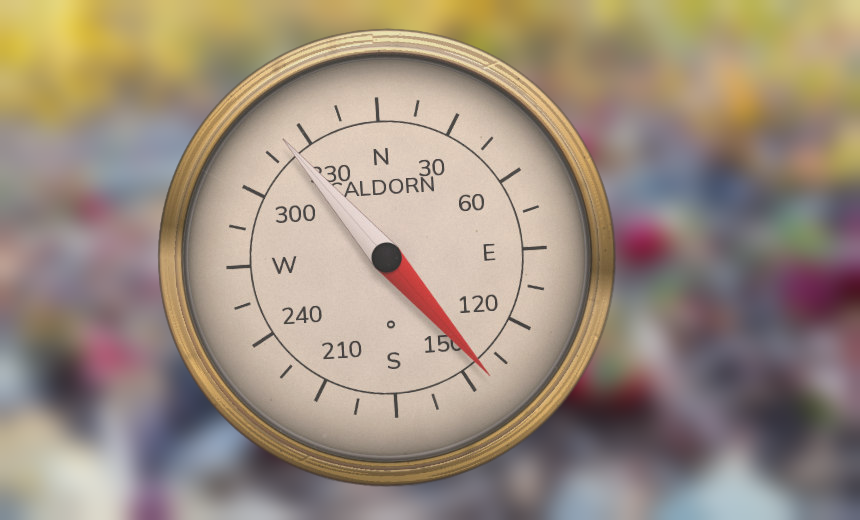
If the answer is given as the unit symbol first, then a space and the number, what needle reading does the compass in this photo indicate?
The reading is ° 142.5
